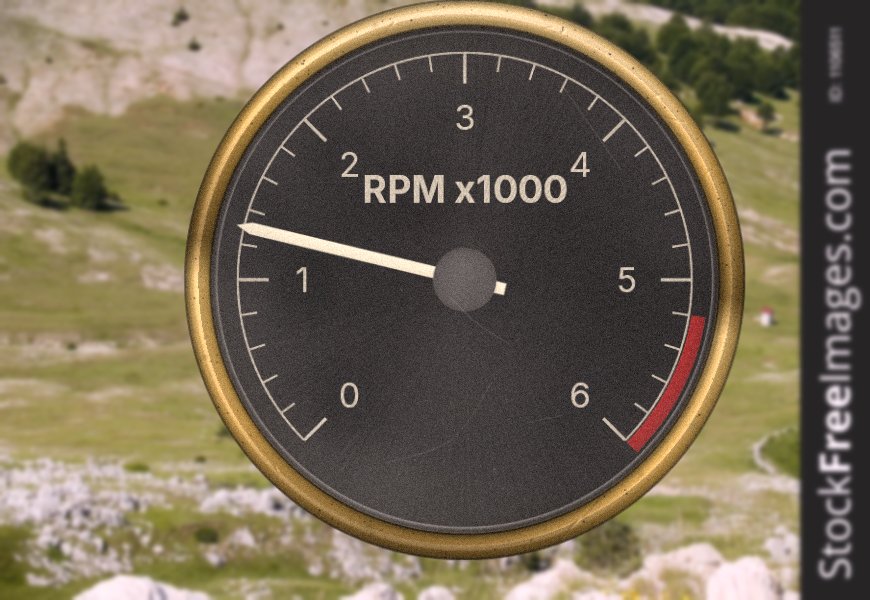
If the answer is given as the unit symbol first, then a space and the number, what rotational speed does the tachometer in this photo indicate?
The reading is rpm 1300
